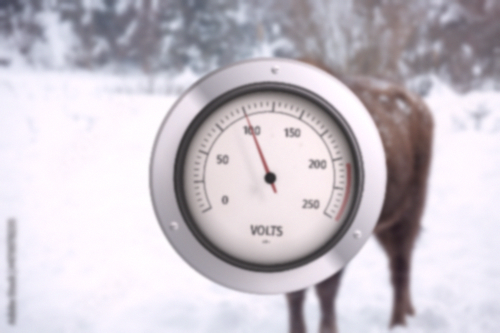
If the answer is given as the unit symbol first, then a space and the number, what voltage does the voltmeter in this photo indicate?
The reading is V 100
